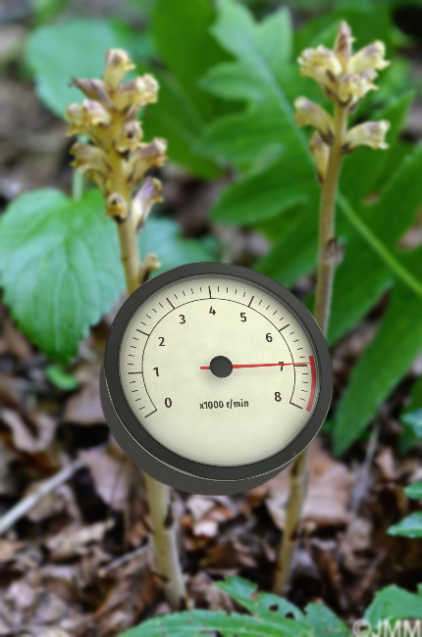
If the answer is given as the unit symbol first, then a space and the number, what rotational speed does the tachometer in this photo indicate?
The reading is rpm 7000
